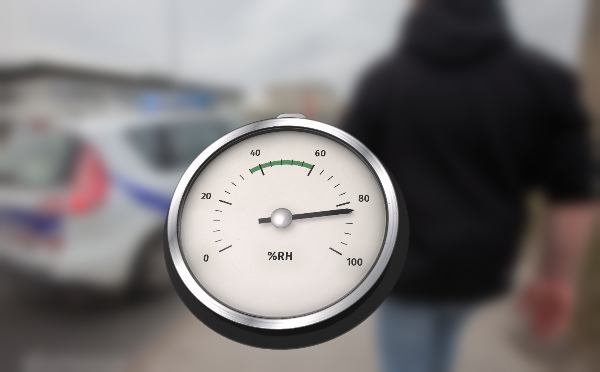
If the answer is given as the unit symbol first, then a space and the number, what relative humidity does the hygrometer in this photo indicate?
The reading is % 84
